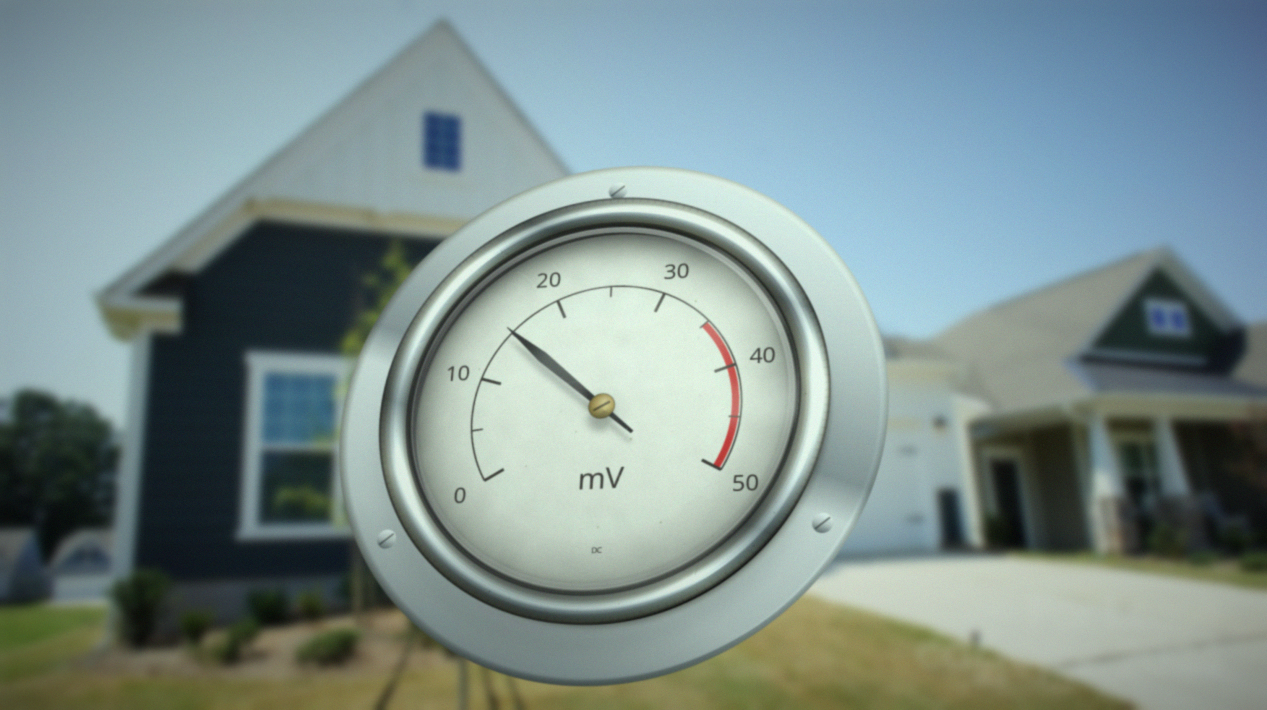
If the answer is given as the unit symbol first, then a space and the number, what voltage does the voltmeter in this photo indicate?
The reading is mV 15
